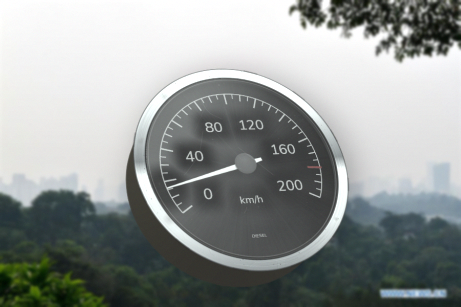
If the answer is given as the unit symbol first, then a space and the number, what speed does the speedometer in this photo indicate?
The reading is km/h 15
